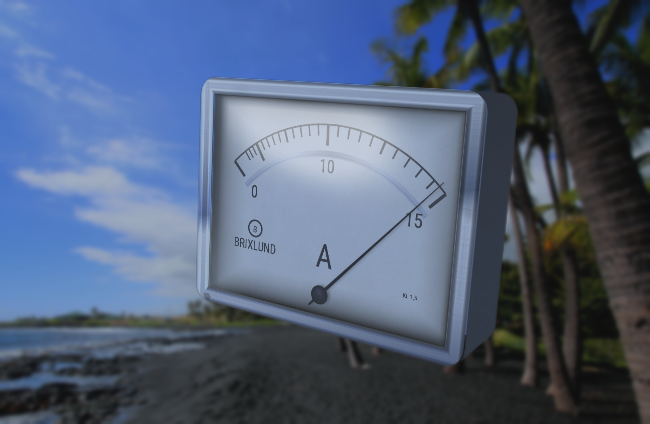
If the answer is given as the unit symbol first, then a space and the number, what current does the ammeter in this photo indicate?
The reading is A 14.75
